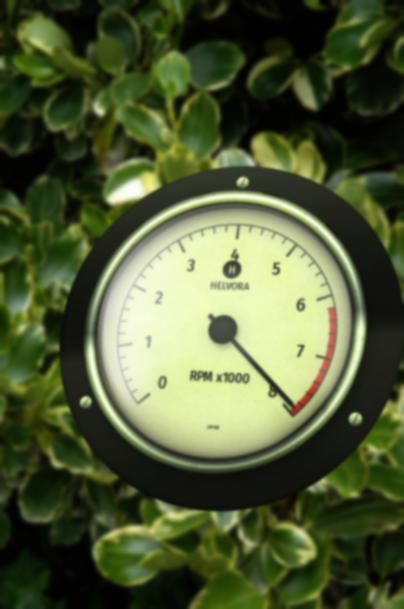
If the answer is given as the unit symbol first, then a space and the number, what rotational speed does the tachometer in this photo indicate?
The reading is rpm 7900
